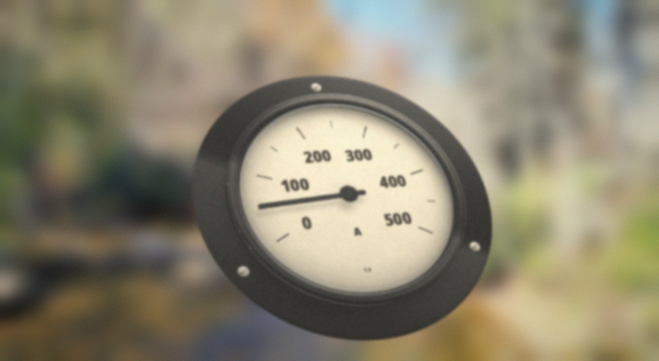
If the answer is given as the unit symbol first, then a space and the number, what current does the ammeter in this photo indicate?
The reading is A 50
